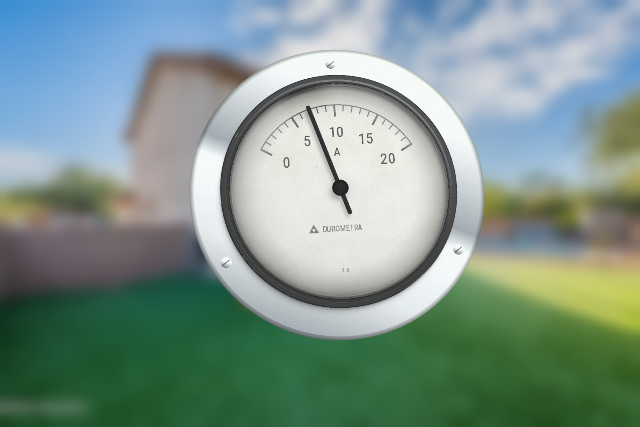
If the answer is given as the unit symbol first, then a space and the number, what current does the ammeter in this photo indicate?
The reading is A 7
